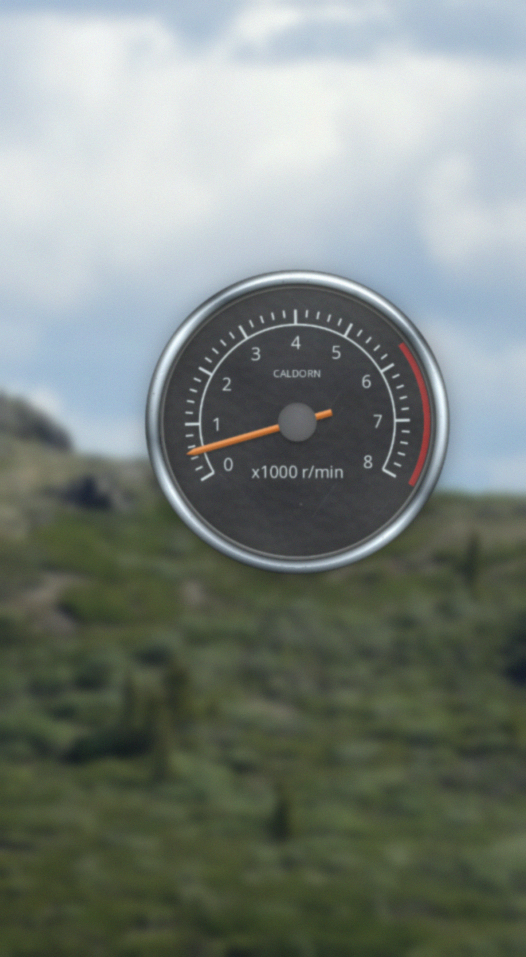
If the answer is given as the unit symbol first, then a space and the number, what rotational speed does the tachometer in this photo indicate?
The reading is rpm 500
